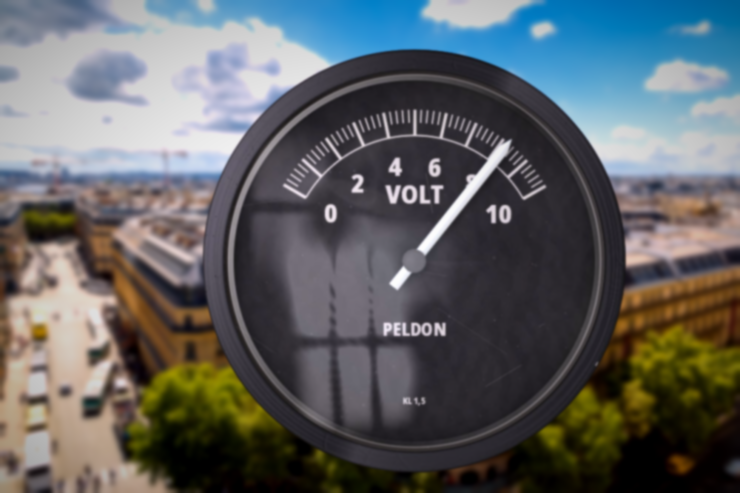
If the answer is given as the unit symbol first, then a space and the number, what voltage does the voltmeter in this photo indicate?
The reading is V 8.2
